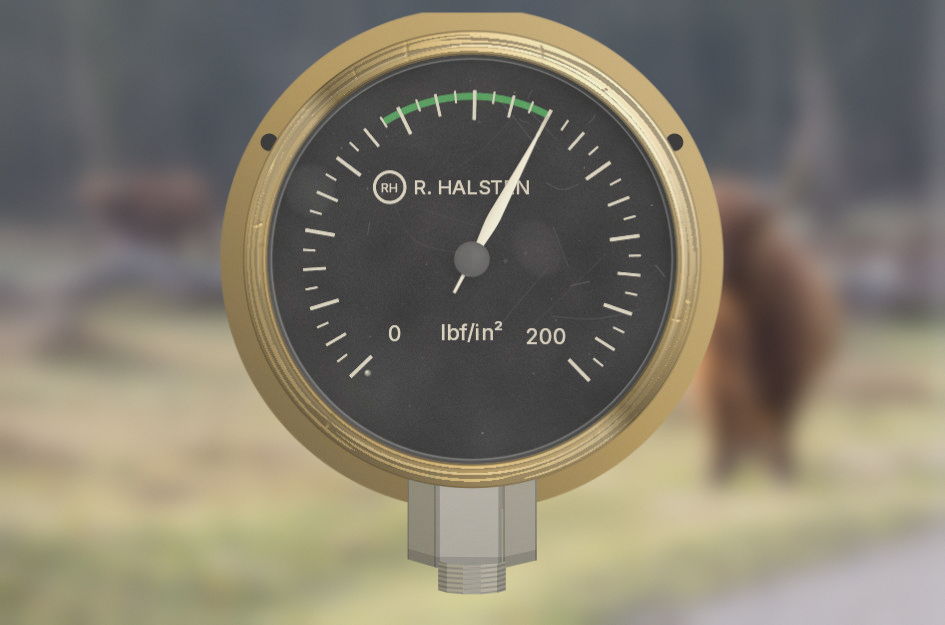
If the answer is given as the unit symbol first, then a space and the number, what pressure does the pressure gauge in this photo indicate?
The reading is psi 120
